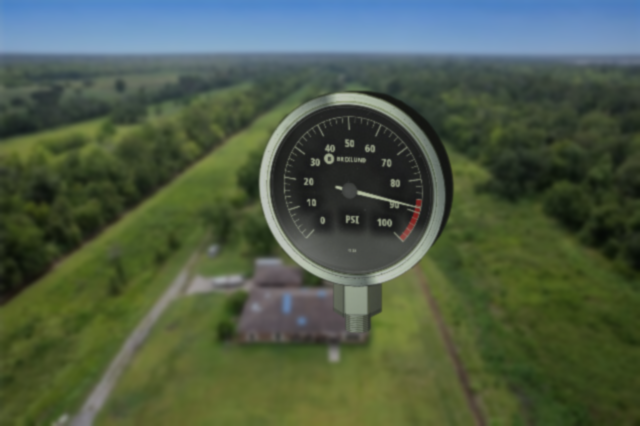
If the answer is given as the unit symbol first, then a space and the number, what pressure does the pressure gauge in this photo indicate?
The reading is psi 88
